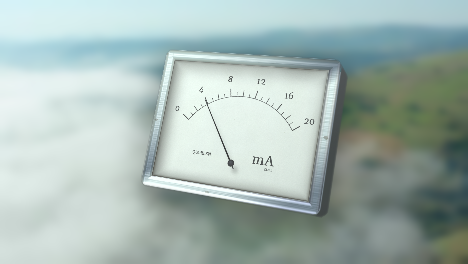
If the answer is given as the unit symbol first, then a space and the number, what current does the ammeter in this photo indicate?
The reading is mA 4
